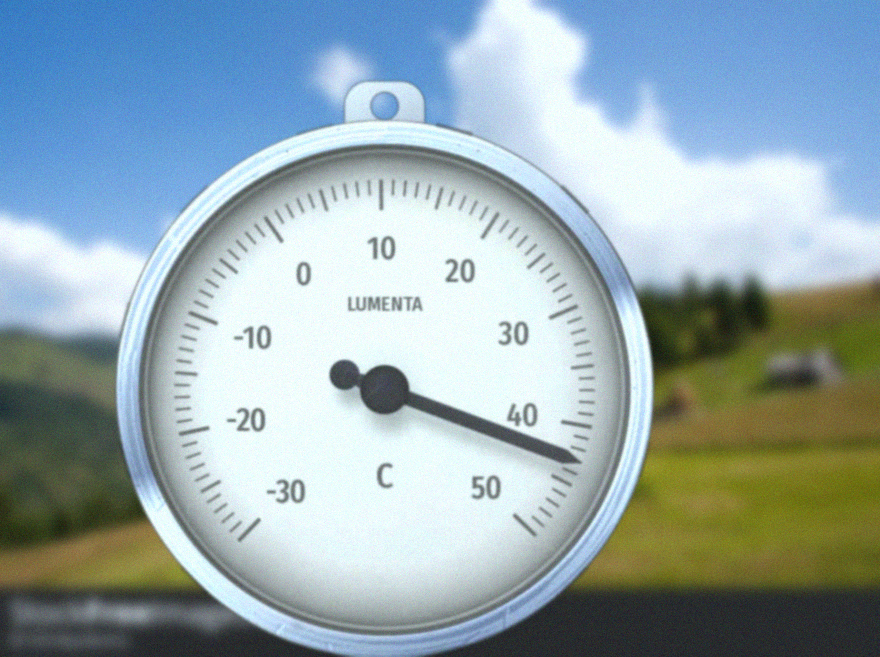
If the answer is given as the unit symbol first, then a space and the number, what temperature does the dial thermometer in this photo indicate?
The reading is °C 43
